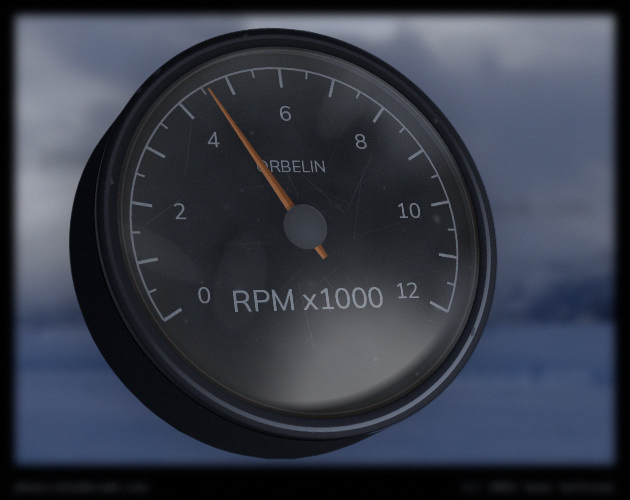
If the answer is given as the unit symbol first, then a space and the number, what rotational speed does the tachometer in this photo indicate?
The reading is rpm 4500
